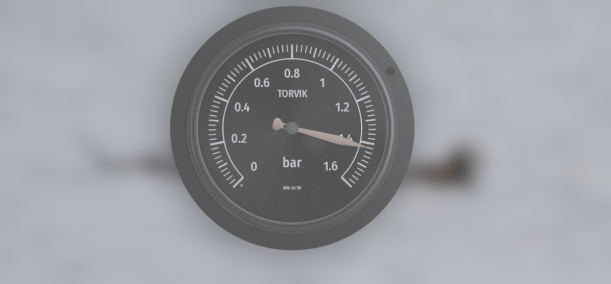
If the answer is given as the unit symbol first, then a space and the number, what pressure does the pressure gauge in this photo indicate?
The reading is bar 1.42
